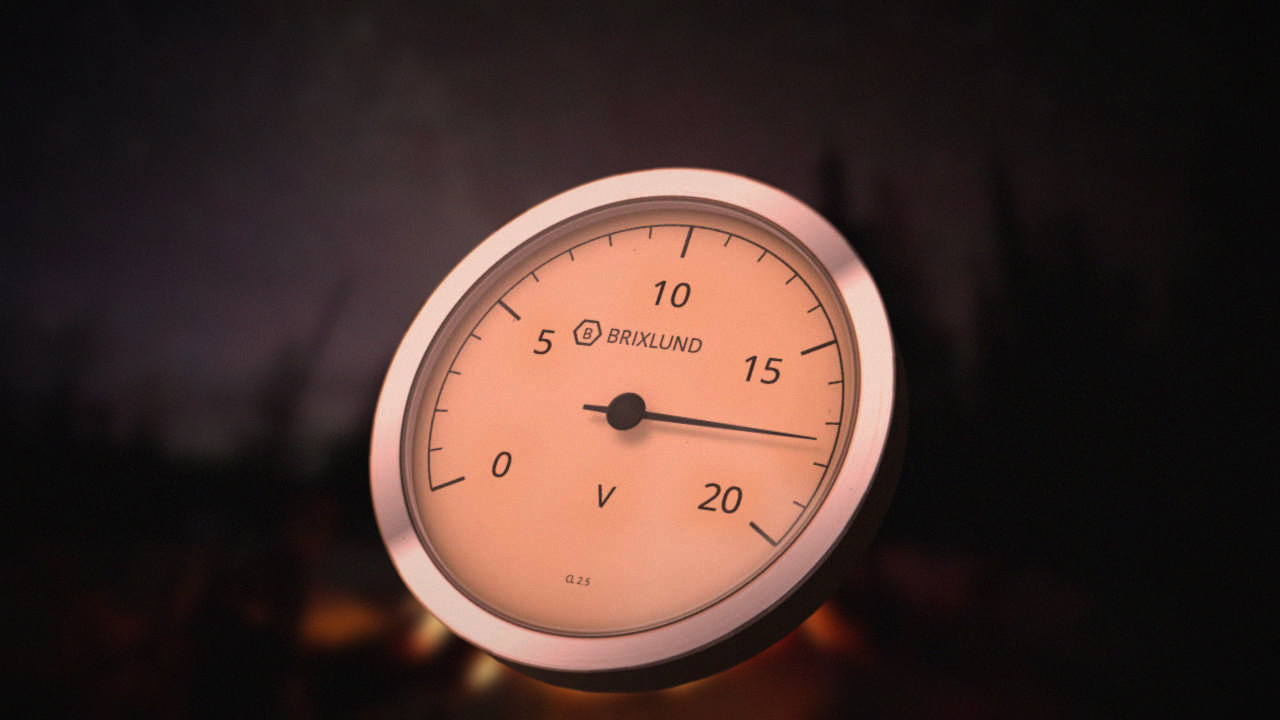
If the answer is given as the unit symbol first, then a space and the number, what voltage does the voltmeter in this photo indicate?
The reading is V 17.5
